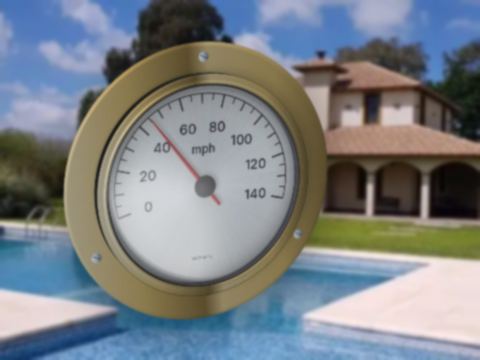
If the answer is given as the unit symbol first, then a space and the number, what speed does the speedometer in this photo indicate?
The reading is mph 45
